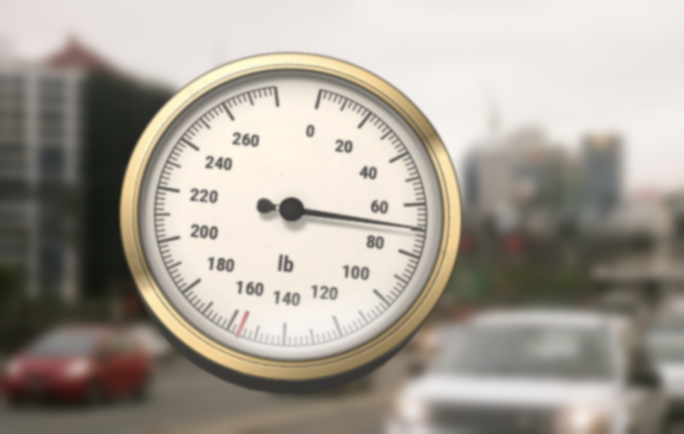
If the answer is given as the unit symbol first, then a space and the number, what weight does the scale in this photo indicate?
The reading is lb 70
